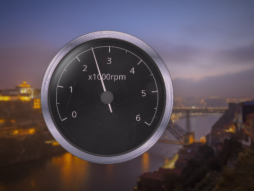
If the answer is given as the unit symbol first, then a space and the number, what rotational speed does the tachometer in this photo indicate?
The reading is rpm 2500
